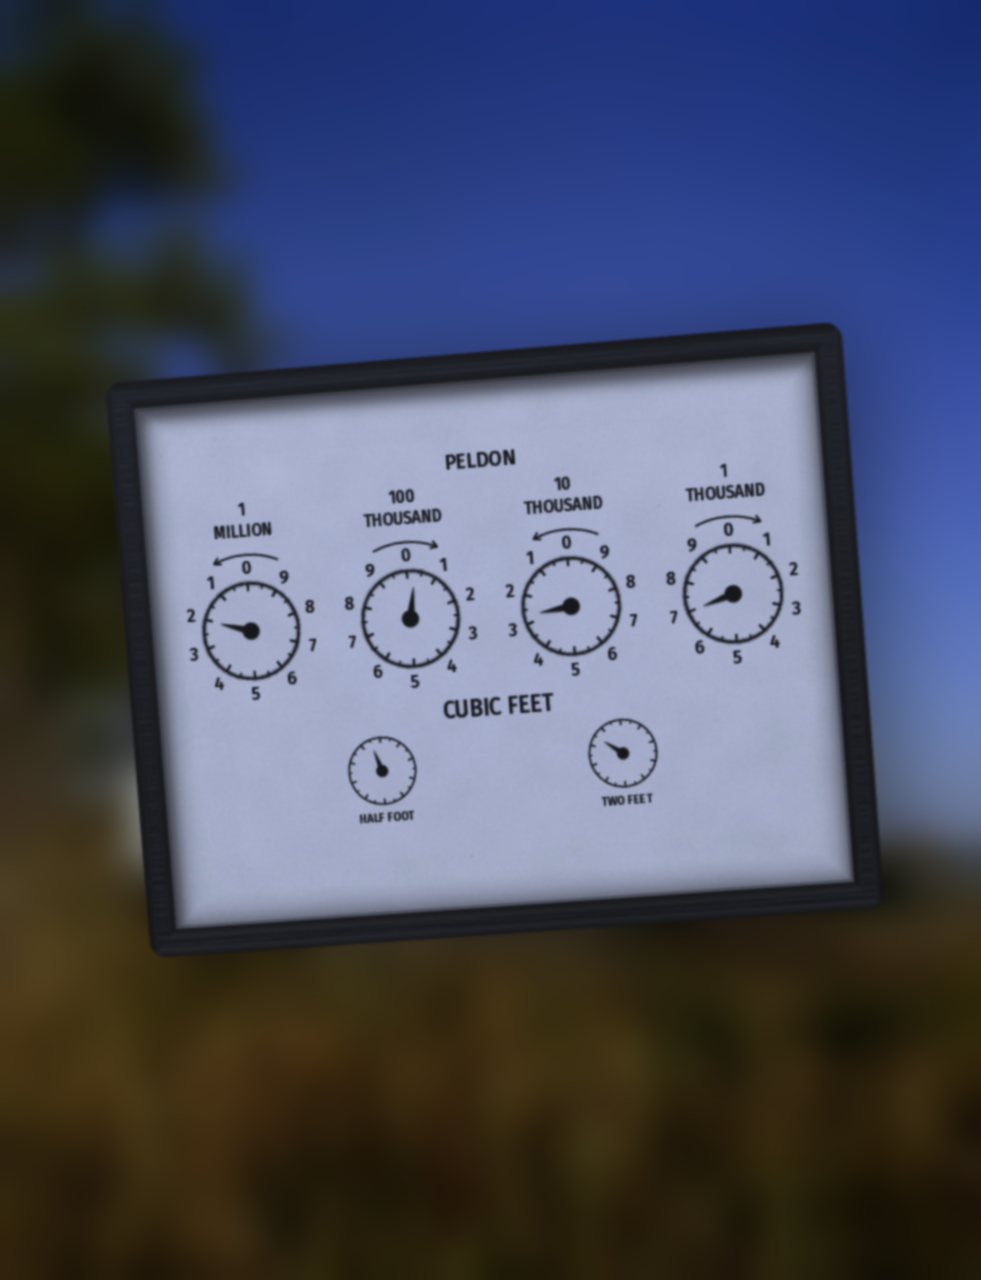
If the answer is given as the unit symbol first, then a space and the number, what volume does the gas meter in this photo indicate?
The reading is ft³ 202700
